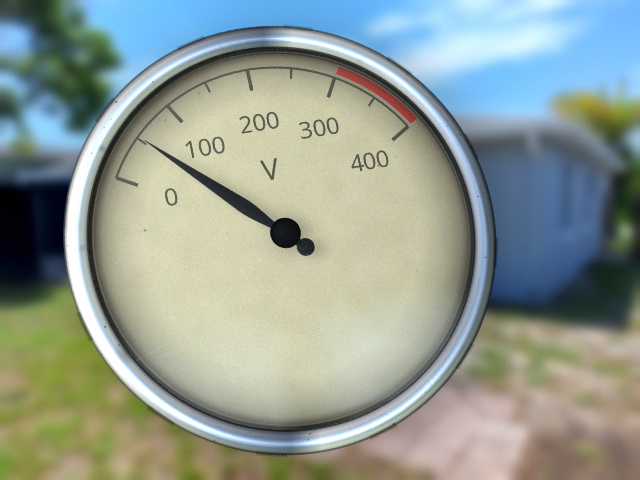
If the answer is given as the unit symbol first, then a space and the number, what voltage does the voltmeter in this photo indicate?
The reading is V 50
